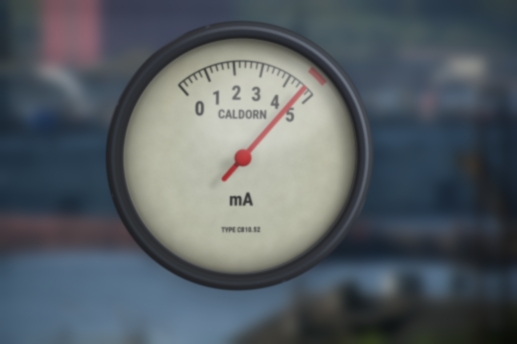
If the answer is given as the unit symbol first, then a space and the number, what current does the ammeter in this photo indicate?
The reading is mA 4.6
